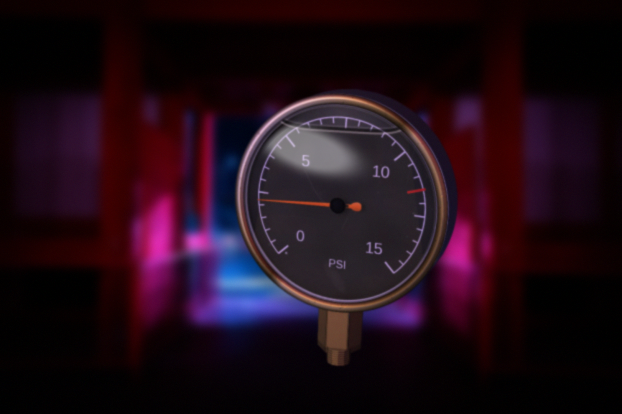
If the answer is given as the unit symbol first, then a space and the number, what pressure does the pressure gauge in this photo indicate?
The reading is psi 2.25
